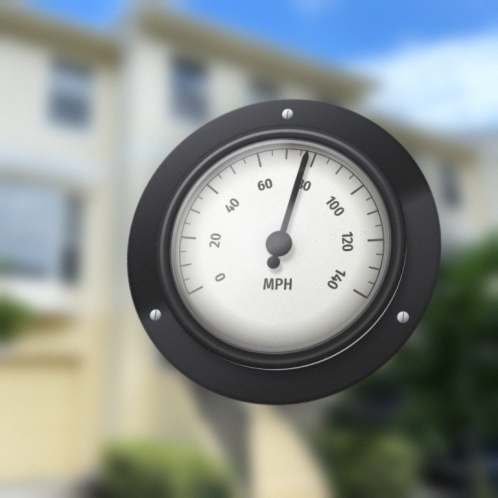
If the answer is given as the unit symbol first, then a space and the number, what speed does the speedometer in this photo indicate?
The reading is mph 77.5
